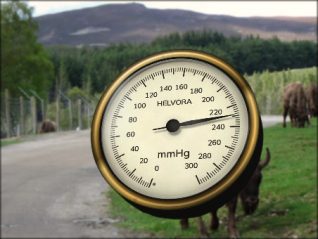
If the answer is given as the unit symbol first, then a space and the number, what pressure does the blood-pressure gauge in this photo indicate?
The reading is mmHg 230
